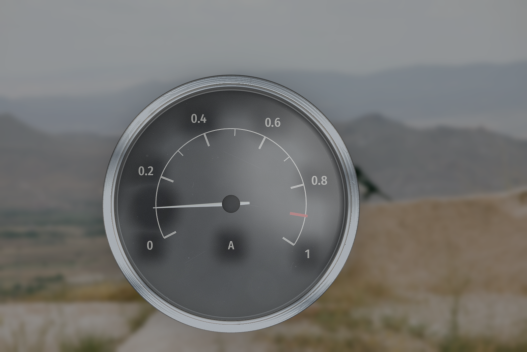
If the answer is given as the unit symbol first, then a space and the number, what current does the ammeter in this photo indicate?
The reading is A 0.1
